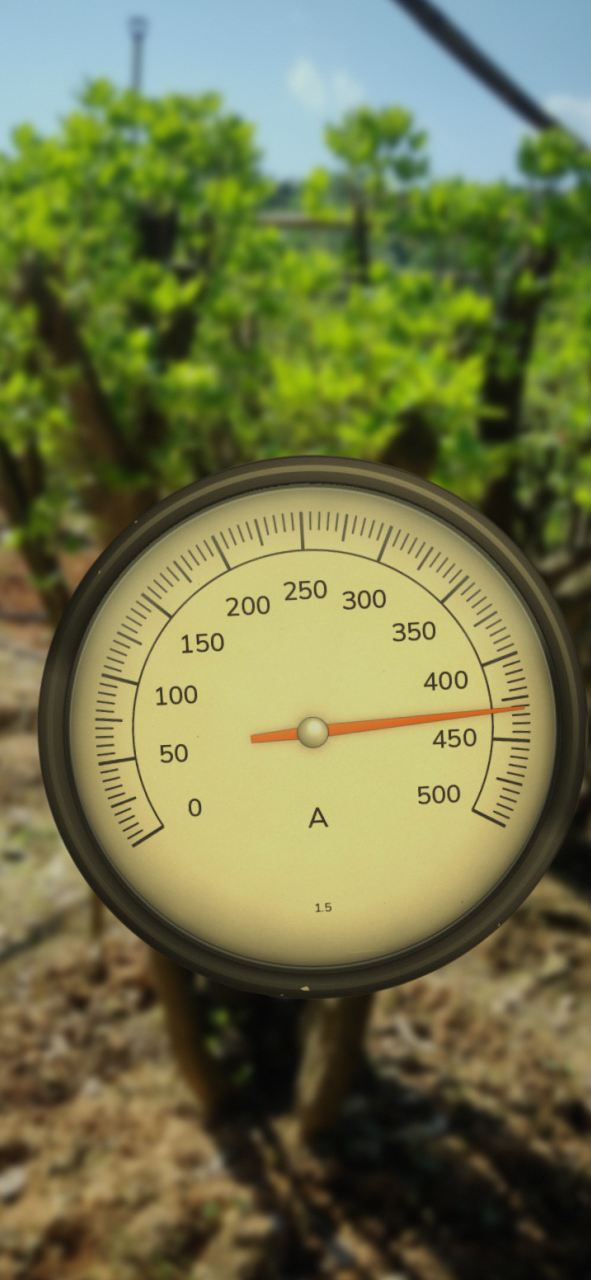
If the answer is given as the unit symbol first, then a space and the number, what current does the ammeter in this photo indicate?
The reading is A 430
